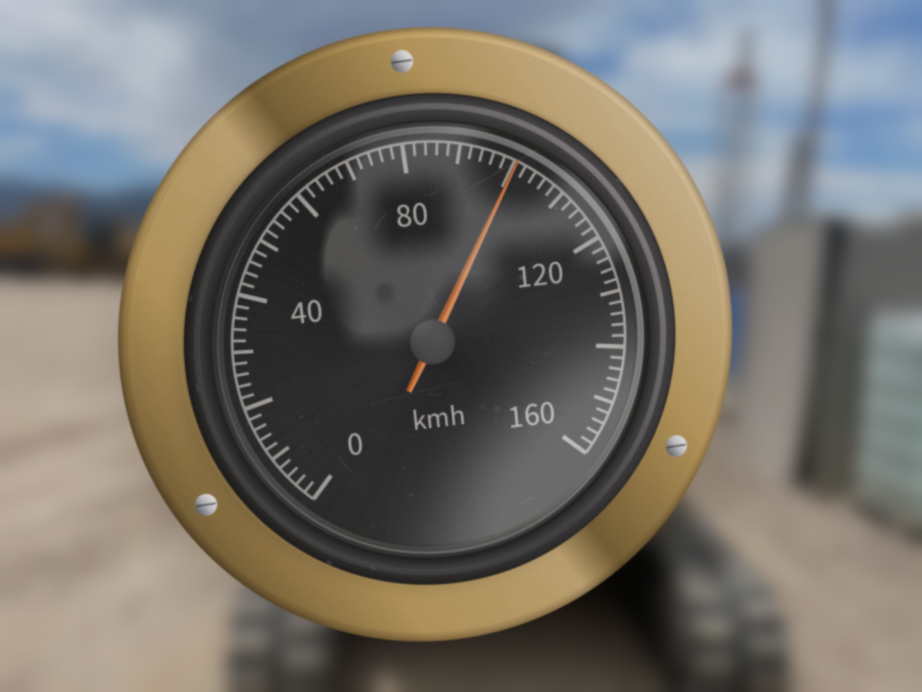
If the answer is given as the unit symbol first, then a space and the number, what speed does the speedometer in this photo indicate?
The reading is km/h 100
